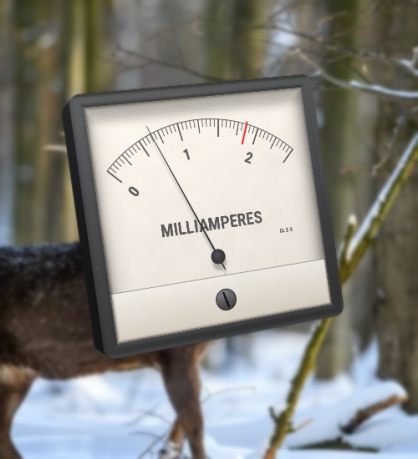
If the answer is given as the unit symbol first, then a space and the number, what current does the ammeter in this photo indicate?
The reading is mA 0.65
